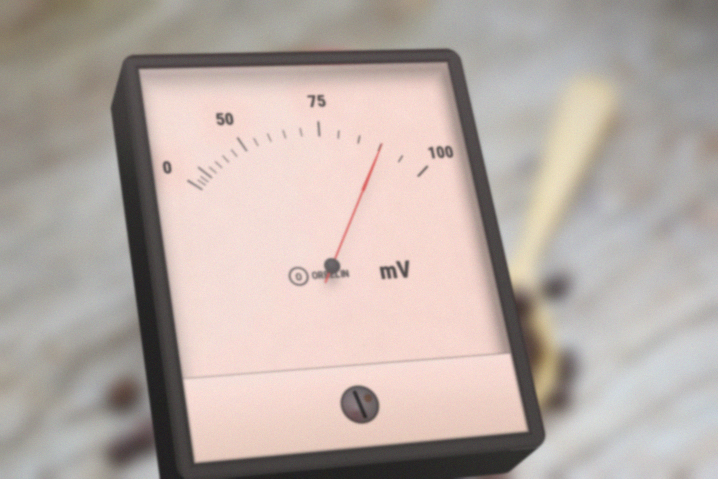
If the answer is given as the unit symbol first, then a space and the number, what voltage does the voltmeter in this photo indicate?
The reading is mV 90
